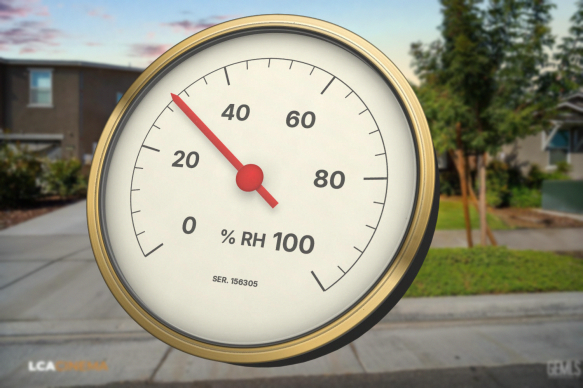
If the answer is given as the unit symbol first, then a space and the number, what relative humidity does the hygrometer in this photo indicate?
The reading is % 30
